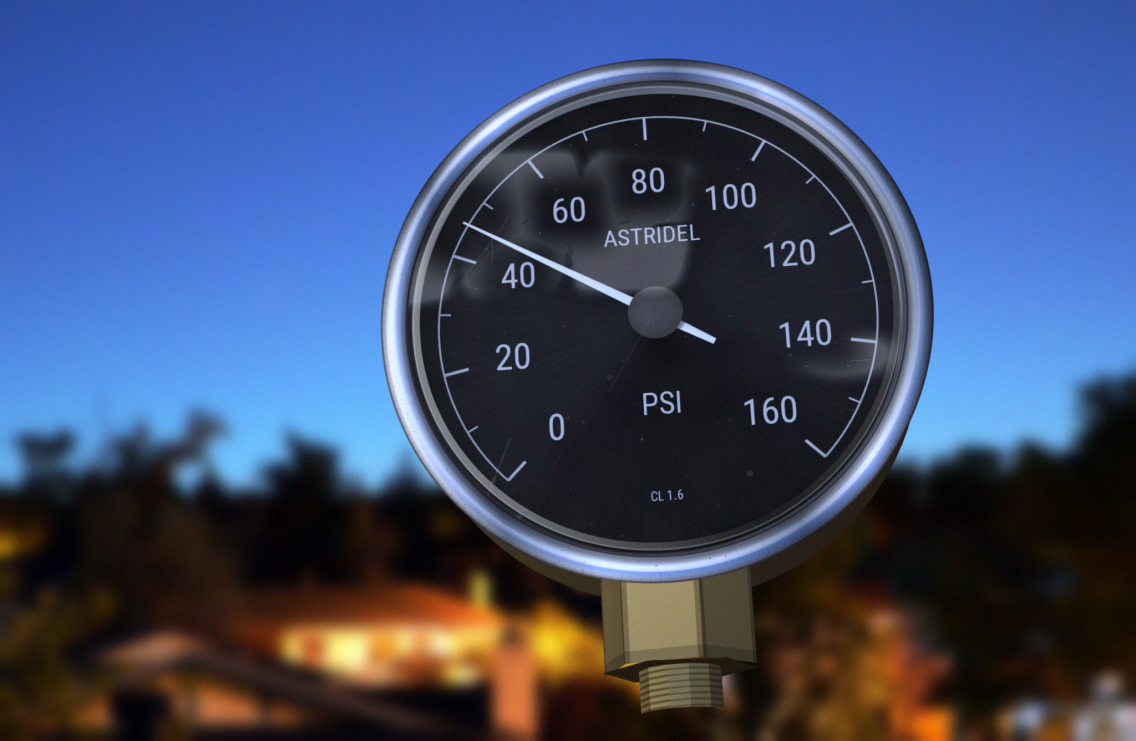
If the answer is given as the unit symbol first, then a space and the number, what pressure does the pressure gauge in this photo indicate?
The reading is psi 45
